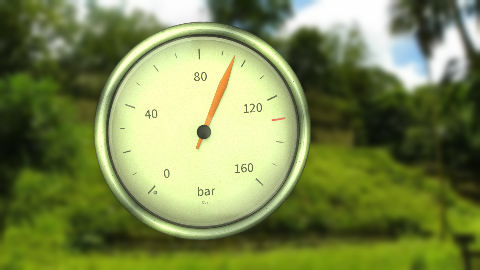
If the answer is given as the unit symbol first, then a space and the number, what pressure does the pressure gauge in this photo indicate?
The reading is bar 95
